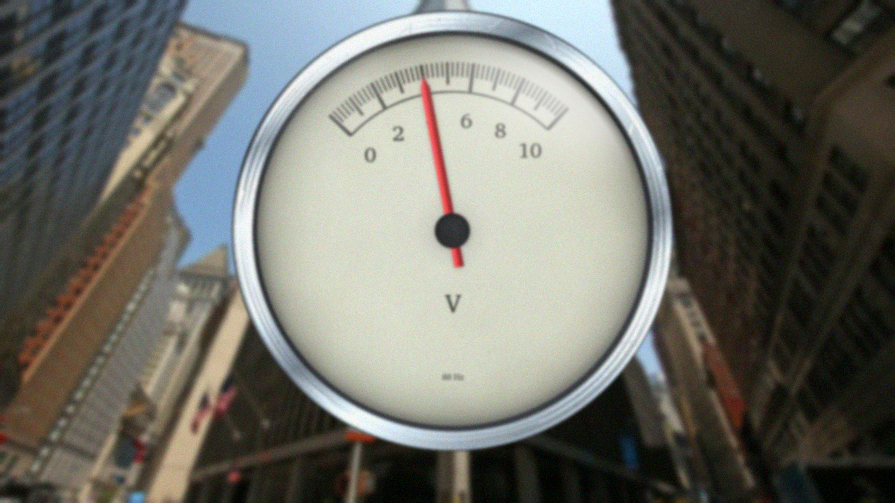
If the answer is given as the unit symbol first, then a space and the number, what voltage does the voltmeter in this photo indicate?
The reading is V 4
